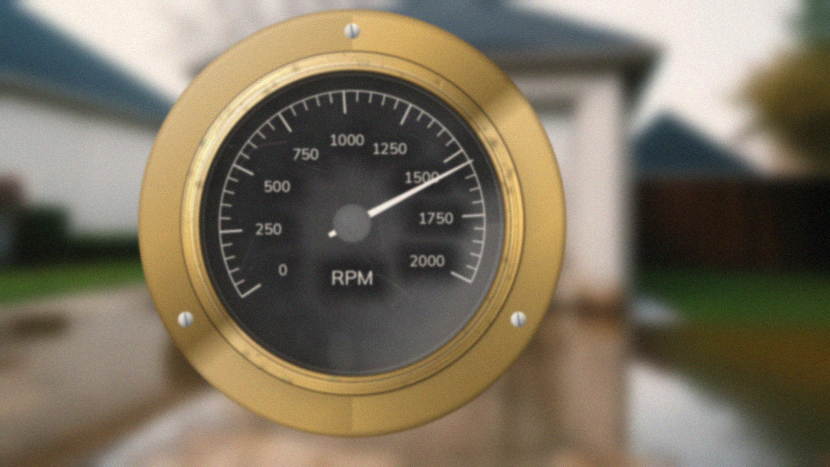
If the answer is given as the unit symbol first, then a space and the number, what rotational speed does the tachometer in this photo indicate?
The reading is rpm 1550
